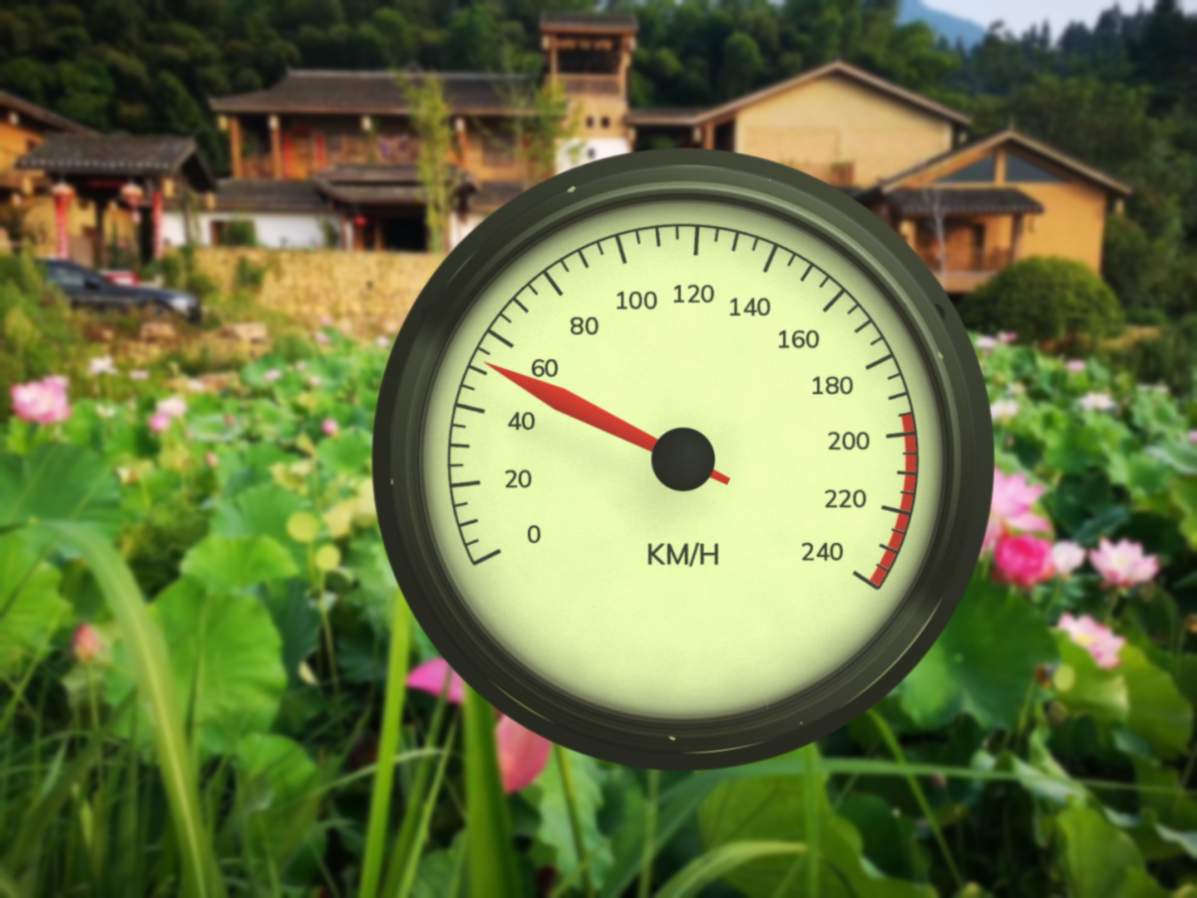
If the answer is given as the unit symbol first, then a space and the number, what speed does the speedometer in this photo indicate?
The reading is km/h 52.5
